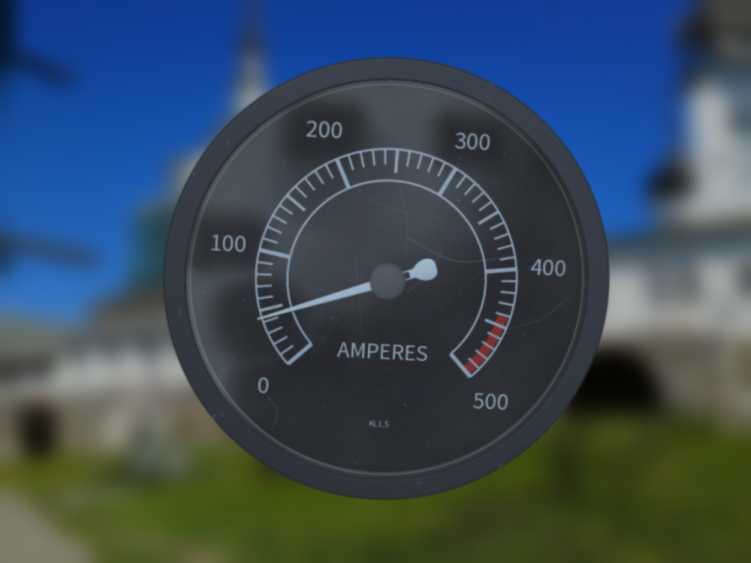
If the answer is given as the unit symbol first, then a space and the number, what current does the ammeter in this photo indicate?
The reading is A 45
